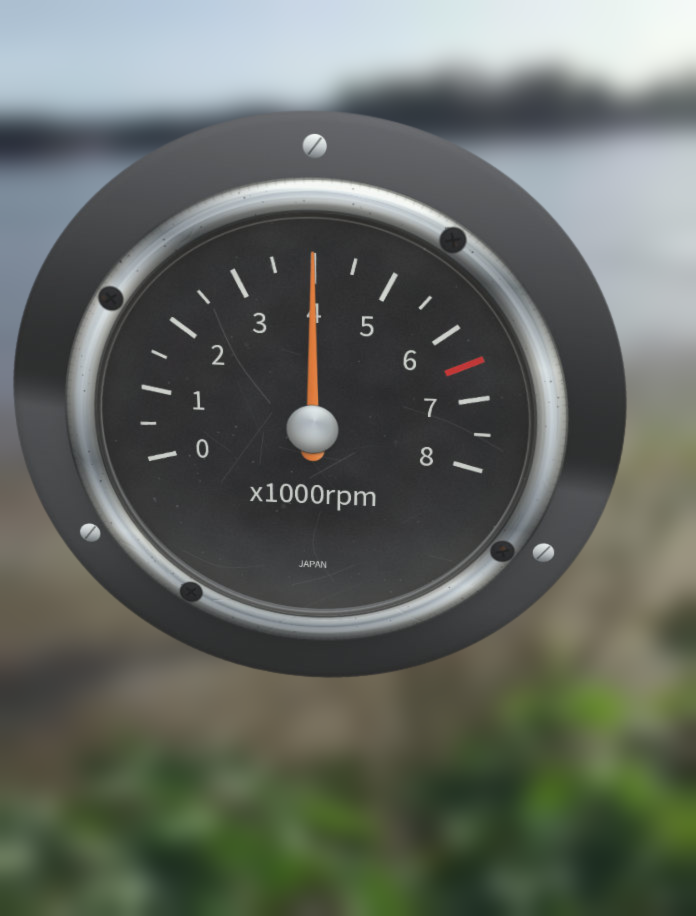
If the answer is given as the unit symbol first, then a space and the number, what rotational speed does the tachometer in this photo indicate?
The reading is rpm 4000
